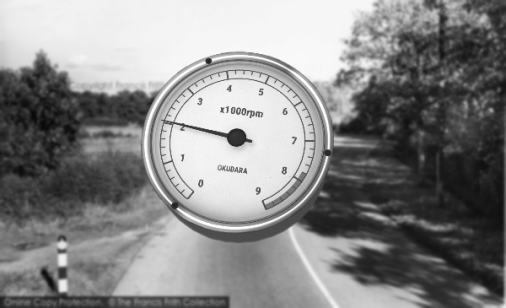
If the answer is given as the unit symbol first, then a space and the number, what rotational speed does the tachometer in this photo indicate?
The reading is rpm 2000
